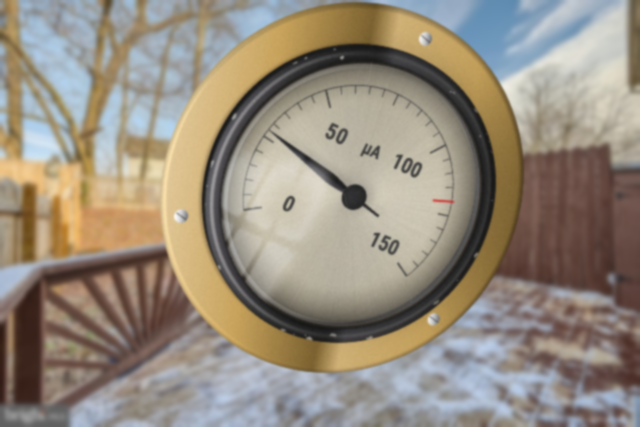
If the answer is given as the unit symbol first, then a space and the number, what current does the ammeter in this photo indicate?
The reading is µA 27.5
